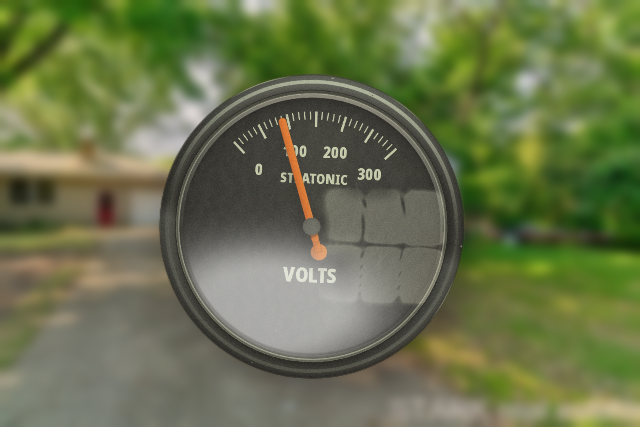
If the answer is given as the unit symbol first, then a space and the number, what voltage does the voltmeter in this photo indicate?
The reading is V 90
